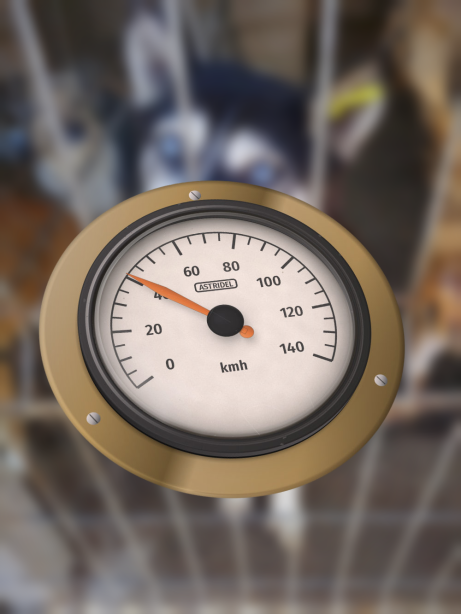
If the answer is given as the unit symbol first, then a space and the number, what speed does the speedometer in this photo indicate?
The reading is km/h 40
